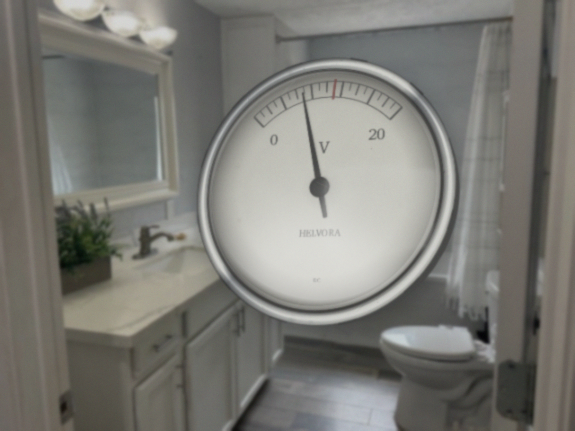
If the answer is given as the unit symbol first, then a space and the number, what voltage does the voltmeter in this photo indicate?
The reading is V 7
